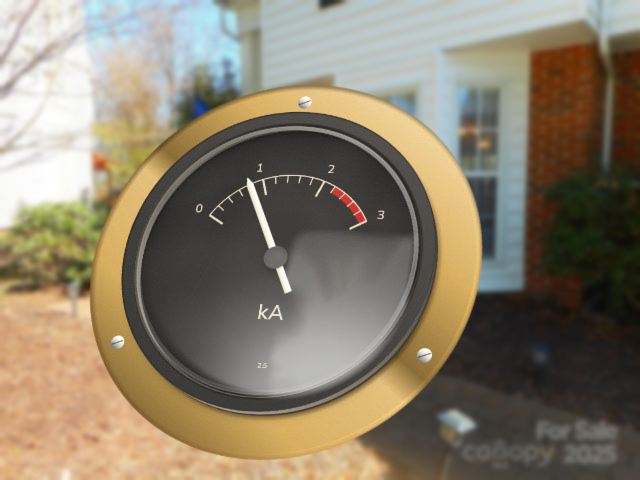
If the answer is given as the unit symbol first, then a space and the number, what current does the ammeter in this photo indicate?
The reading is kA 0.8
